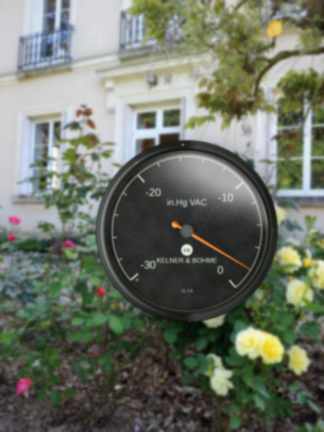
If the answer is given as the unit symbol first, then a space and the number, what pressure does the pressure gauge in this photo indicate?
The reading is inHg -2
